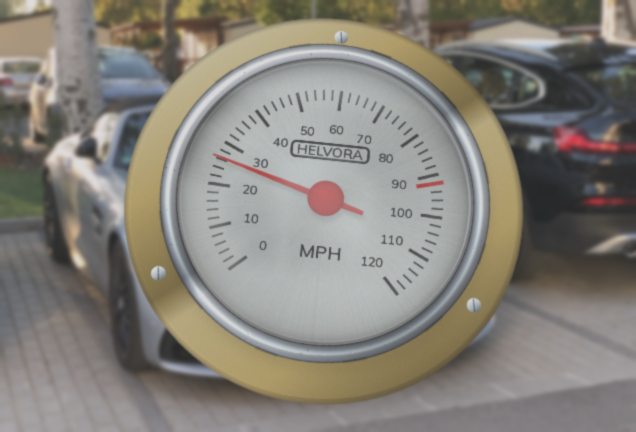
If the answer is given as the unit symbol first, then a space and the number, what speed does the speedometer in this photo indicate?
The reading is mph 26
